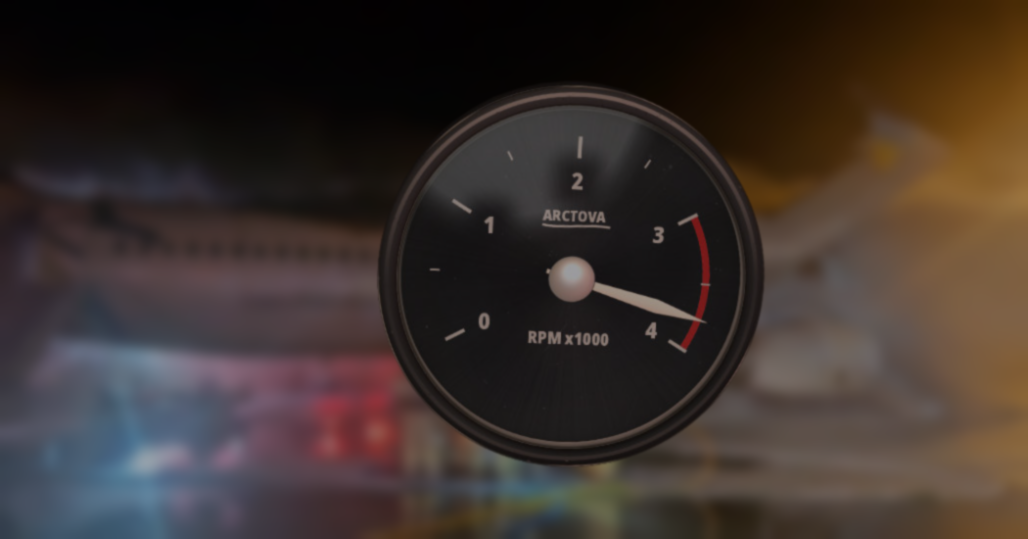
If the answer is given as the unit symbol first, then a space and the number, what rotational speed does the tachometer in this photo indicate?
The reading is rpm 3750
